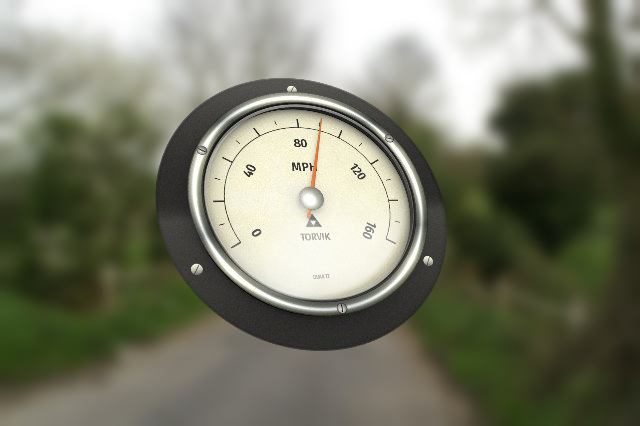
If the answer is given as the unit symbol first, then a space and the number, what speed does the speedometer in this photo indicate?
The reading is mph 90
